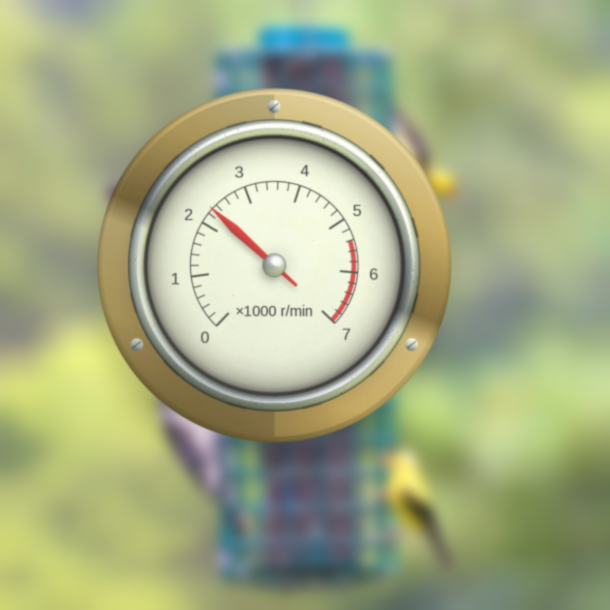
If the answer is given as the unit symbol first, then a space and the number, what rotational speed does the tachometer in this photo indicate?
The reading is rpm 2300
